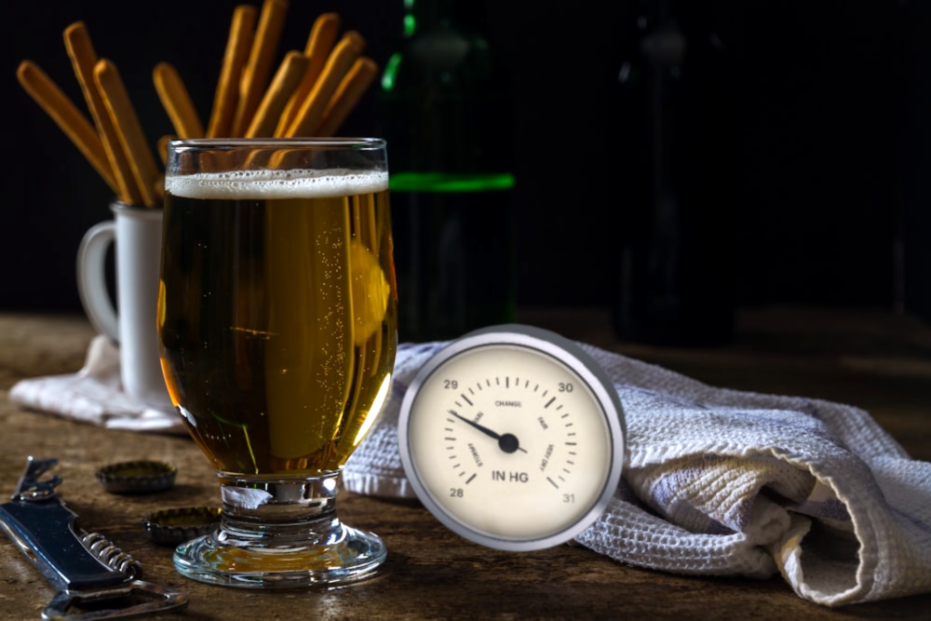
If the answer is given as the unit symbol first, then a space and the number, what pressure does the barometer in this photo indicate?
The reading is inHg 28.8
